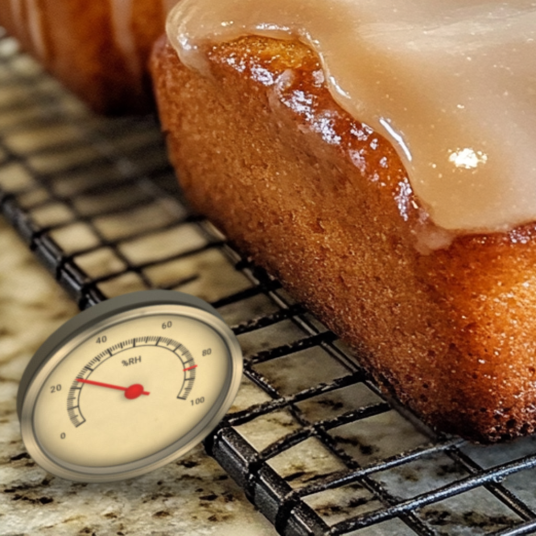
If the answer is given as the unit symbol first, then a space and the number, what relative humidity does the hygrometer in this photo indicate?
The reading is % 25
